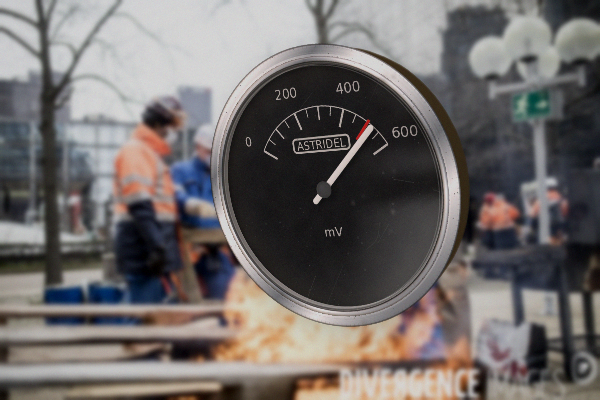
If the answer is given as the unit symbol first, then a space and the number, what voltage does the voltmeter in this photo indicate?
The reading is mV 525
